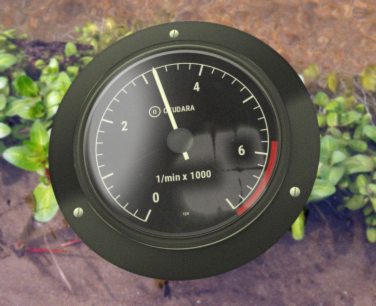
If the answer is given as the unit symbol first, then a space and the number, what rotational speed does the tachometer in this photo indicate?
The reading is rpm 3200
